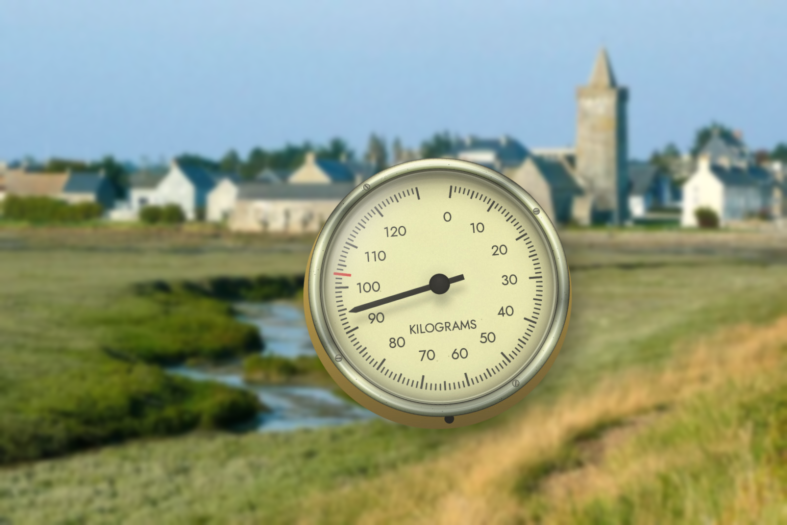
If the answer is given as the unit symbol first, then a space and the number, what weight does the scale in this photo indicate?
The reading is kg 94
